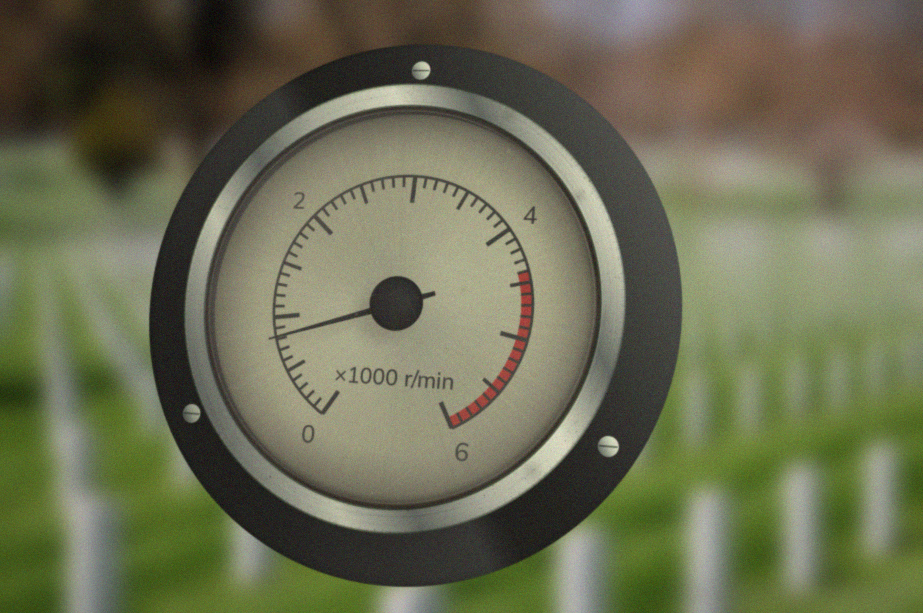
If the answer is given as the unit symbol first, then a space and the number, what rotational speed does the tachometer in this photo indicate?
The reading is rpm 800
